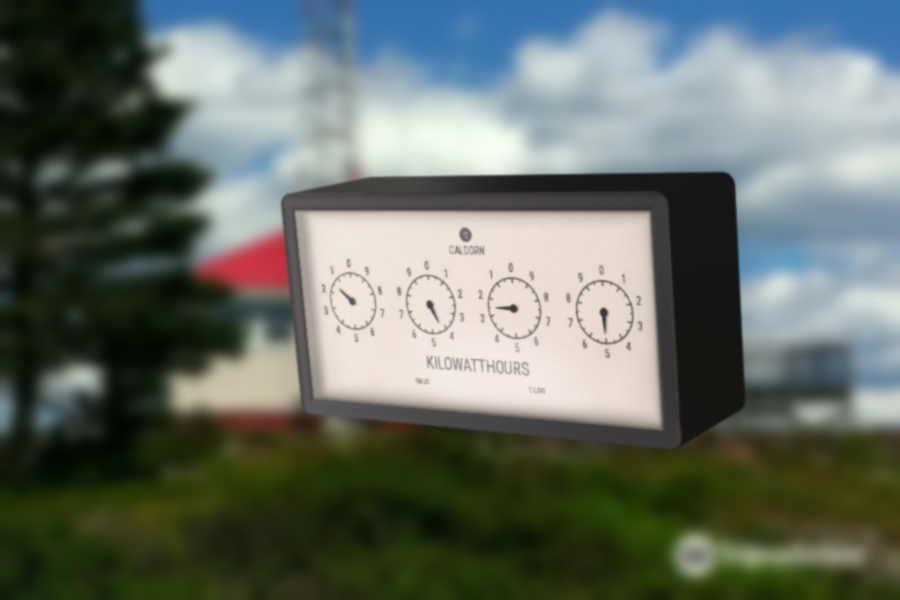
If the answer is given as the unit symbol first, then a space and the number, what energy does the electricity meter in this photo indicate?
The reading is kWh 1425
